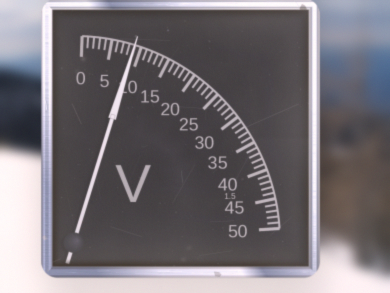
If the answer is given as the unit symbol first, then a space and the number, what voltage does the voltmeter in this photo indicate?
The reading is V 9
